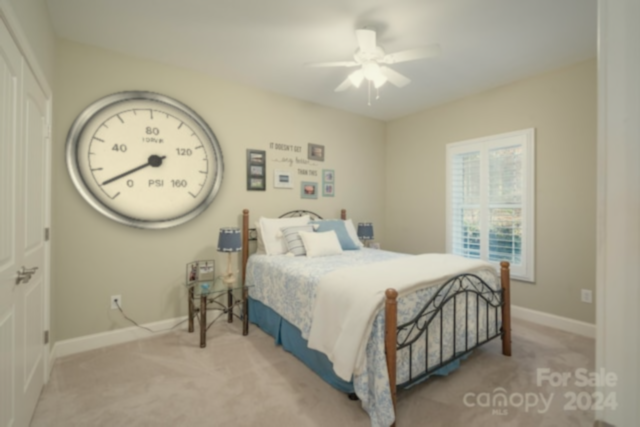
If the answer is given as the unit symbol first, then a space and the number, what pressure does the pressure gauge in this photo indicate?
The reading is psi 10
